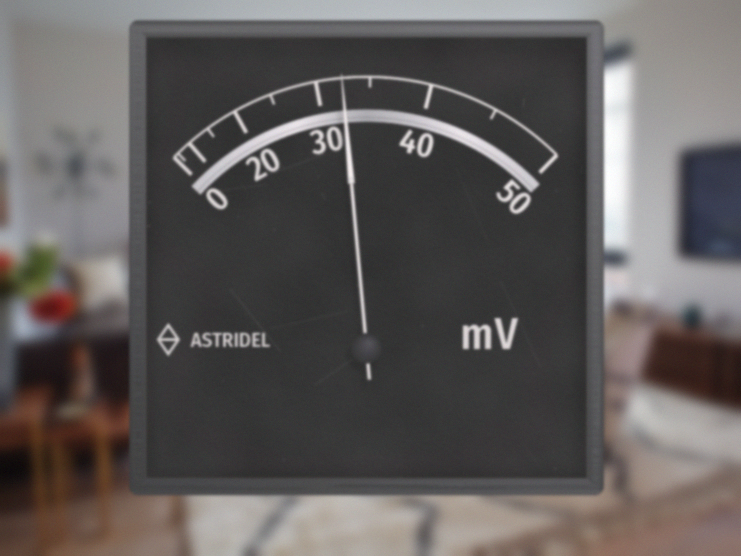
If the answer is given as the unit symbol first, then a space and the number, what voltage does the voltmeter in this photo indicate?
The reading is mV 32.5
